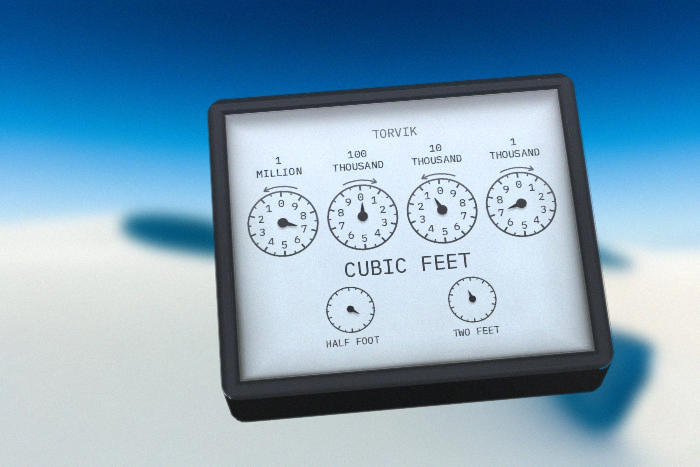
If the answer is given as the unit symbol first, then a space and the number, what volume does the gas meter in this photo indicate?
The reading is ft³ 700700
